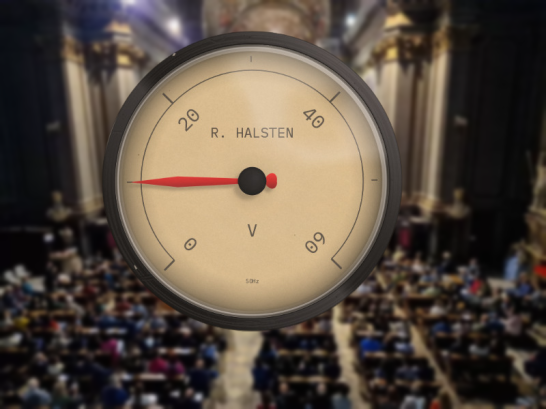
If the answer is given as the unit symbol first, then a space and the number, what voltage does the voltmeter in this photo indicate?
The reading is V 10
